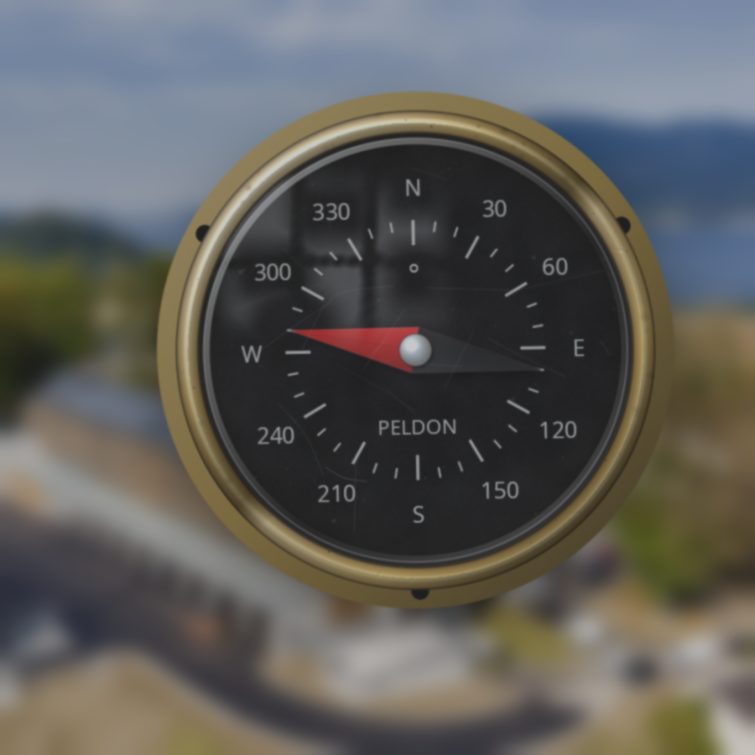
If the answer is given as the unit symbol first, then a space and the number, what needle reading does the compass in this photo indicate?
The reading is ° 280
